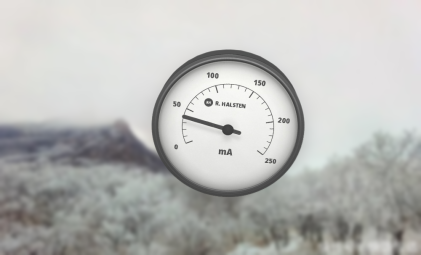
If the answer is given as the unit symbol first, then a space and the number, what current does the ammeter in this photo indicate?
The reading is mA 40
